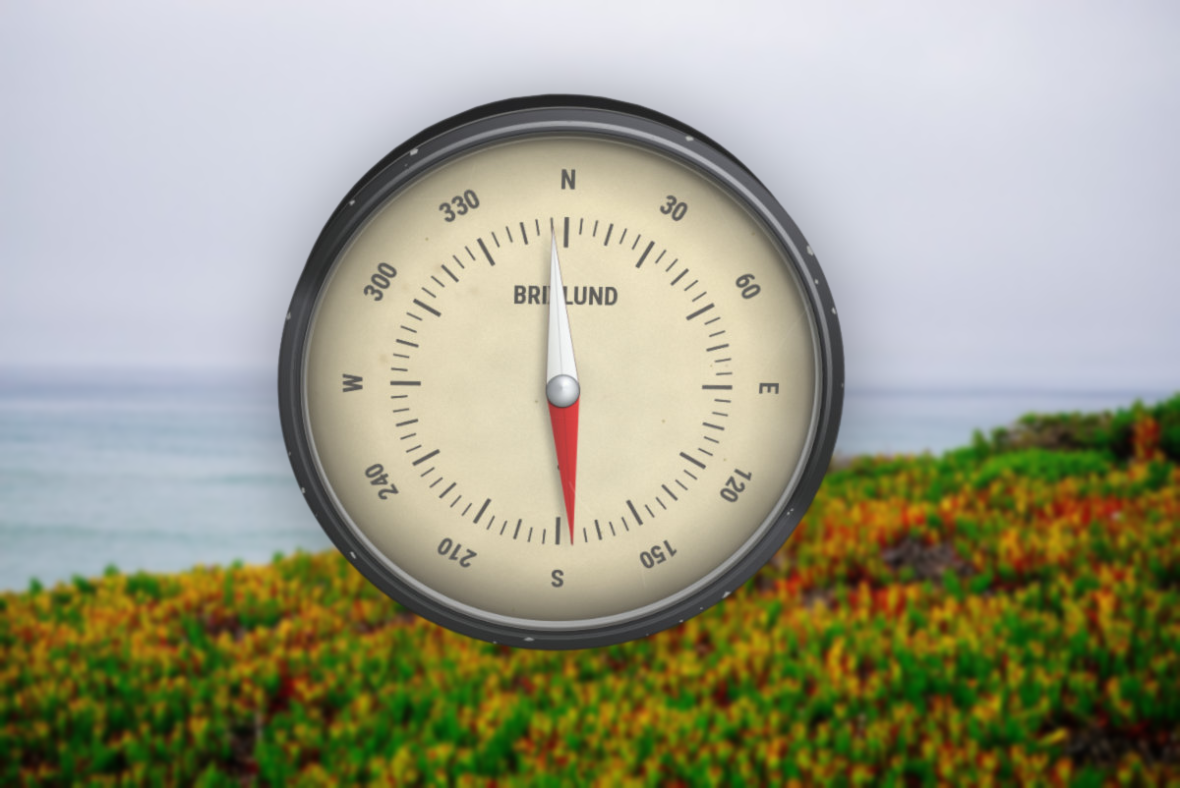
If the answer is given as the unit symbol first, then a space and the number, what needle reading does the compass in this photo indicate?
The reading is ° 175
